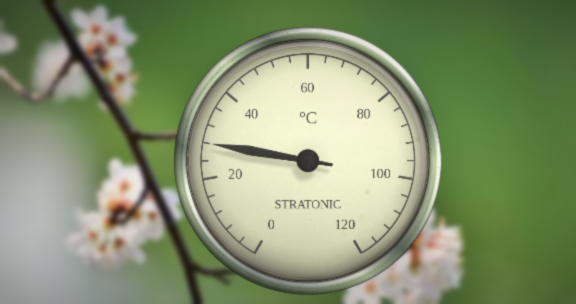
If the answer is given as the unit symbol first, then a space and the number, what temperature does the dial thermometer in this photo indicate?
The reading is °C 28
